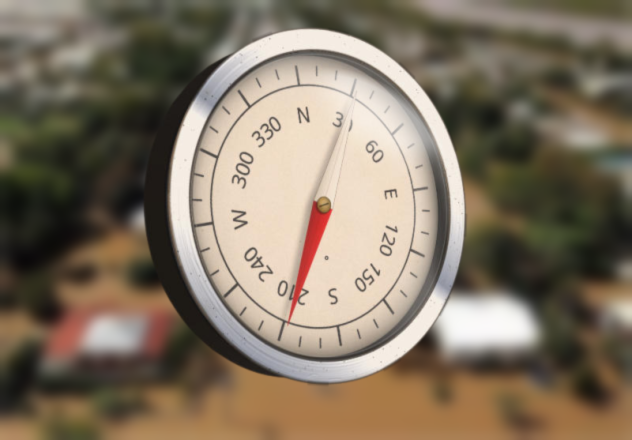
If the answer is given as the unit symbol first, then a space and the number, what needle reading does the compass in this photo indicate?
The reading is ° 210
